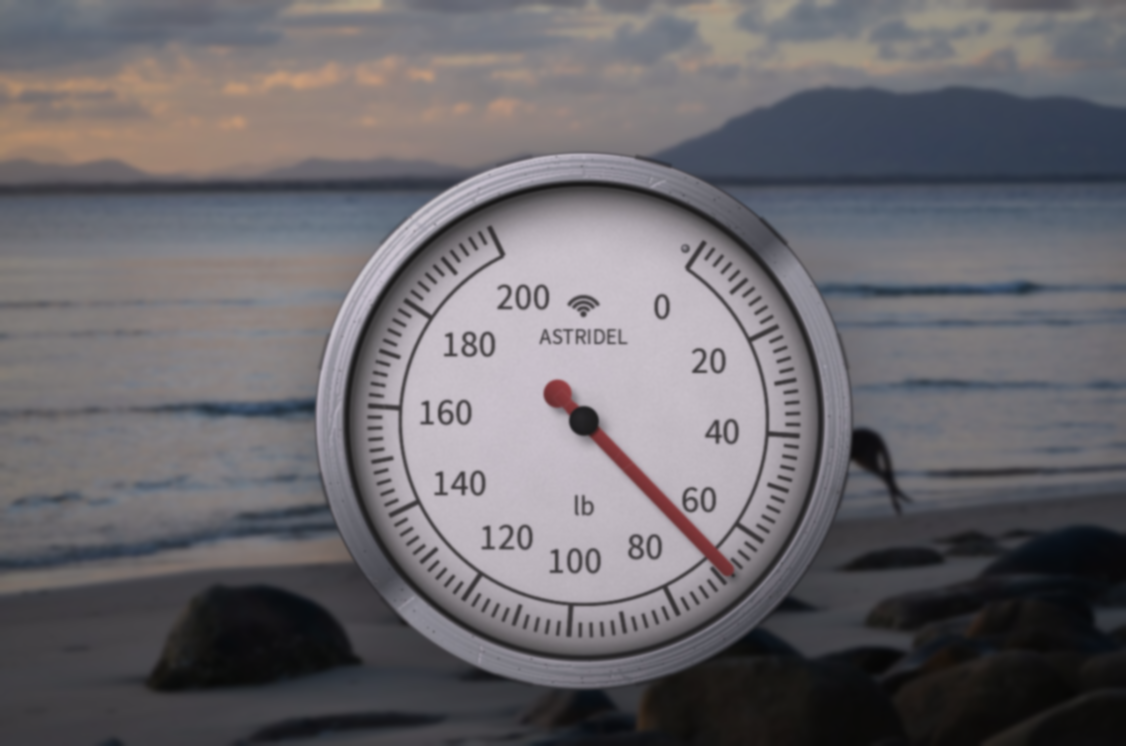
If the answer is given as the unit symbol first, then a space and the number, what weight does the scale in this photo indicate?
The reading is lb 68
